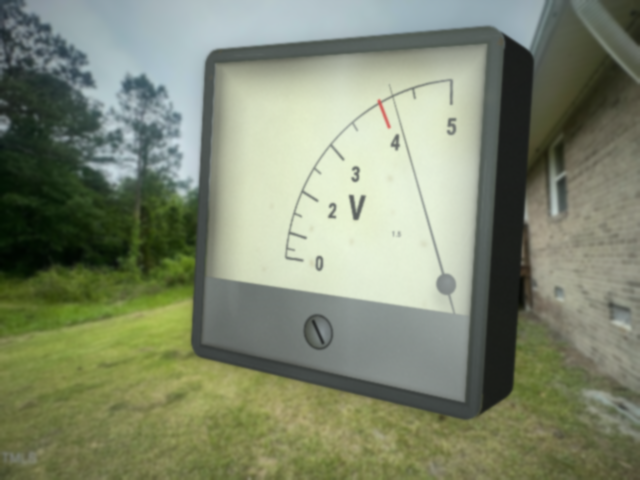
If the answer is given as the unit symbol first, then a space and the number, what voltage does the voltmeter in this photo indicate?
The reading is V 4.25
